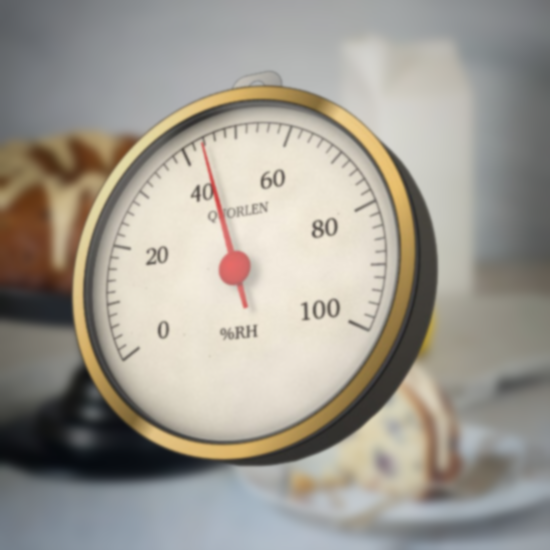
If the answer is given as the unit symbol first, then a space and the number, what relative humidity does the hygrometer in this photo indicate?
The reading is % 44
